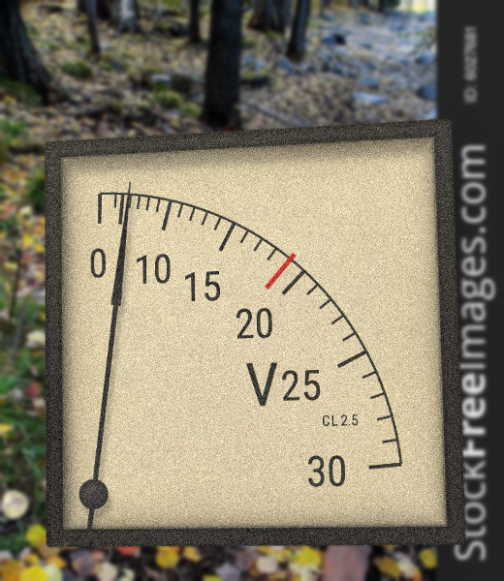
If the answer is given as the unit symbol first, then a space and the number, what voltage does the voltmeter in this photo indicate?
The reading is V 6
